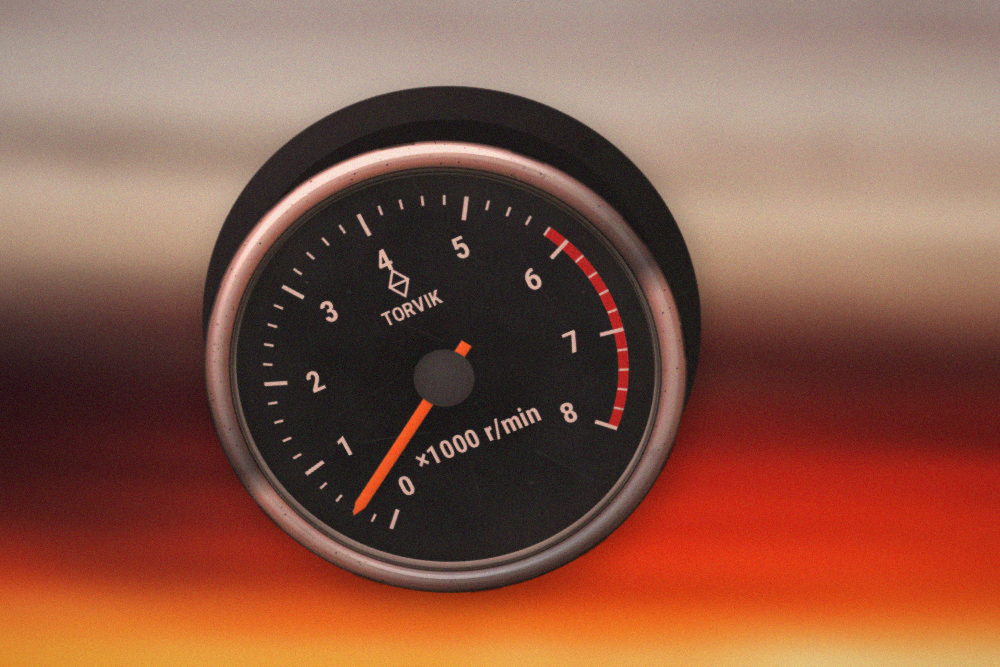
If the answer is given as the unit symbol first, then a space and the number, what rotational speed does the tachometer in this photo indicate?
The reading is rpm 400
